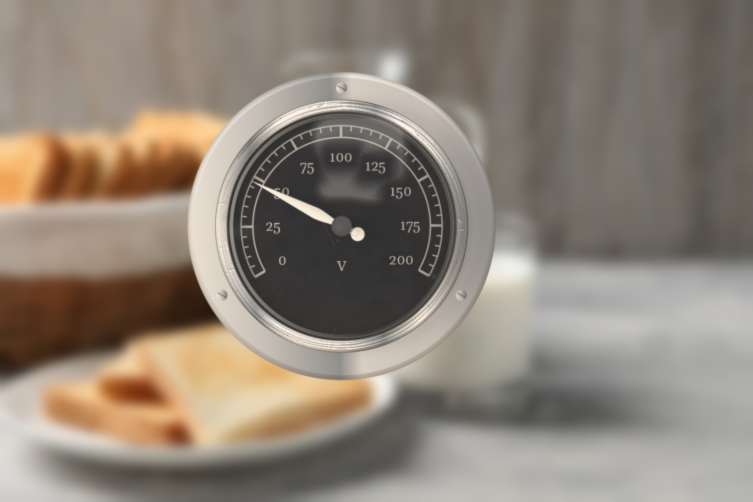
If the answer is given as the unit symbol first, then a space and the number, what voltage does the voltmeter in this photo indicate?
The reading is V 47.5
